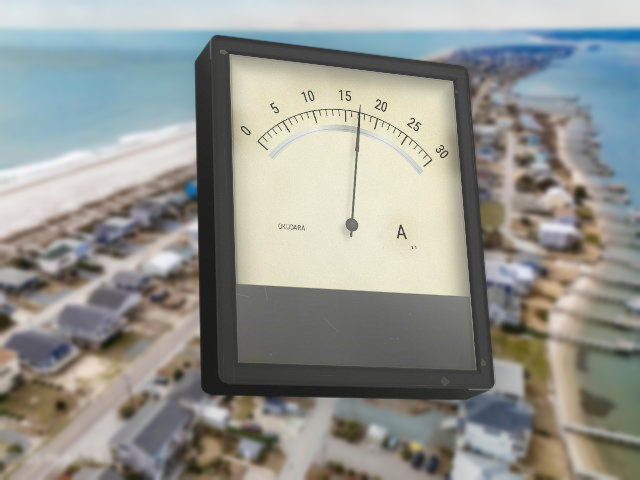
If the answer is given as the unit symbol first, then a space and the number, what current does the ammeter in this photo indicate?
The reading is A 17
